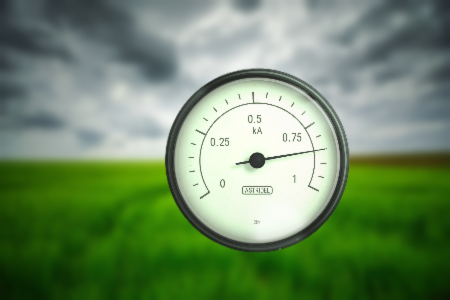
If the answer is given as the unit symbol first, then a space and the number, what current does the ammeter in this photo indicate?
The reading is kA 0.85
